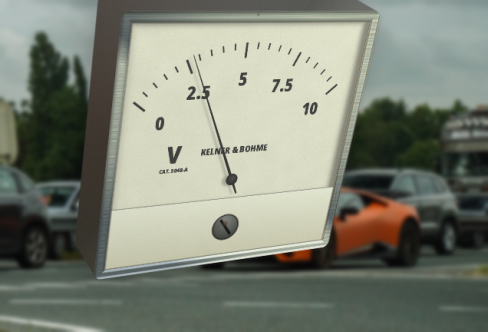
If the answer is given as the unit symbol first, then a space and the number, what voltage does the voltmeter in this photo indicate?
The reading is V 2.75
